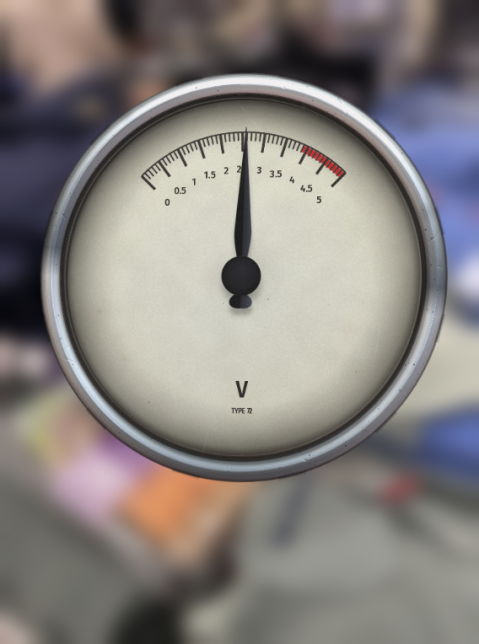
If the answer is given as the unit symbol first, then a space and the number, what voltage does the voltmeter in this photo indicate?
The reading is V 2.6
